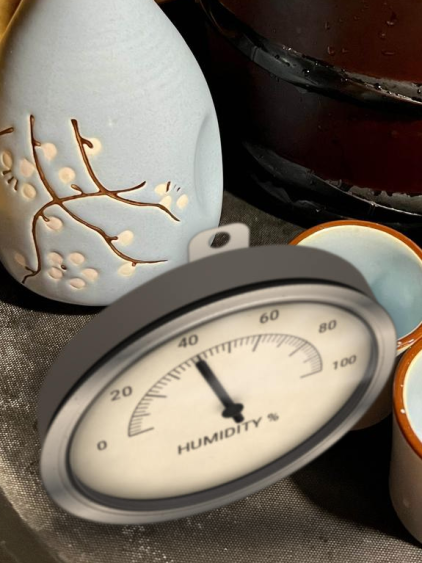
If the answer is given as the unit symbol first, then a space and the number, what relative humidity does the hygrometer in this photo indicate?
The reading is % 40
